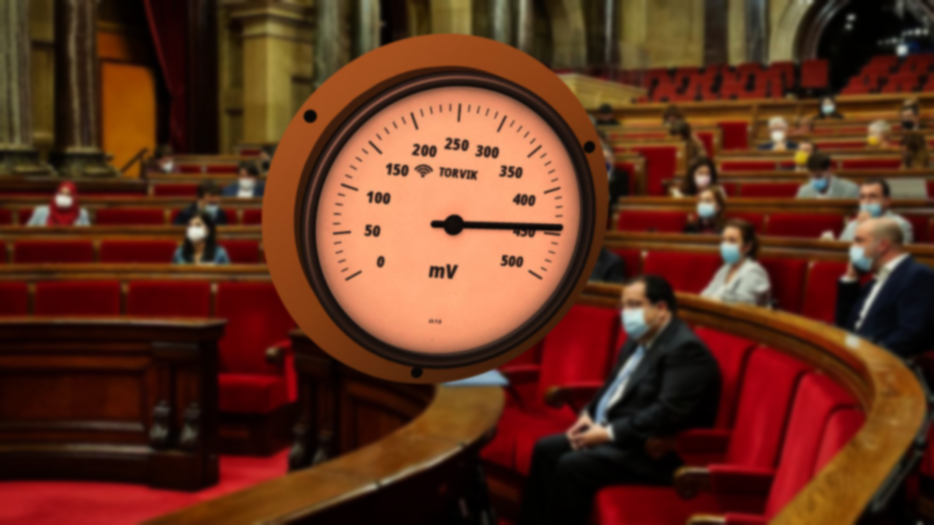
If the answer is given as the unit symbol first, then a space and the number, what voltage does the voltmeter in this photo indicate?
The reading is mV 440
